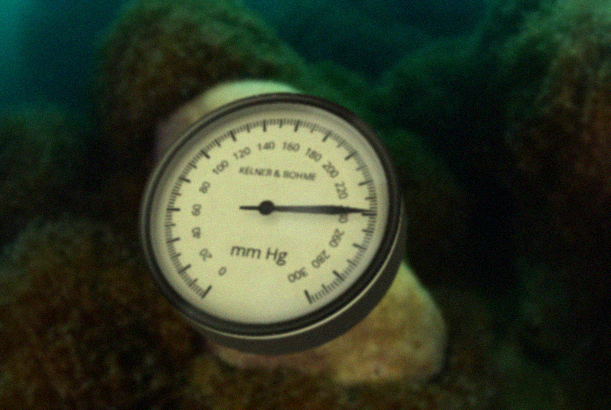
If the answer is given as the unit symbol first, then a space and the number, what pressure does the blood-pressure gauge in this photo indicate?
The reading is mmHg 240
